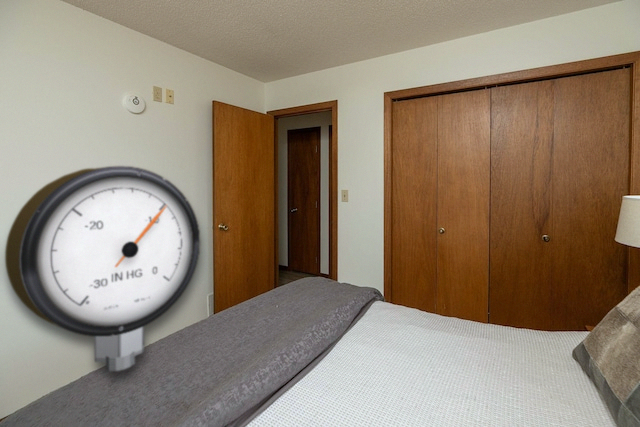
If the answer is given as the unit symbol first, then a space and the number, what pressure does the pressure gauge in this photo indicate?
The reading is inHg -10
